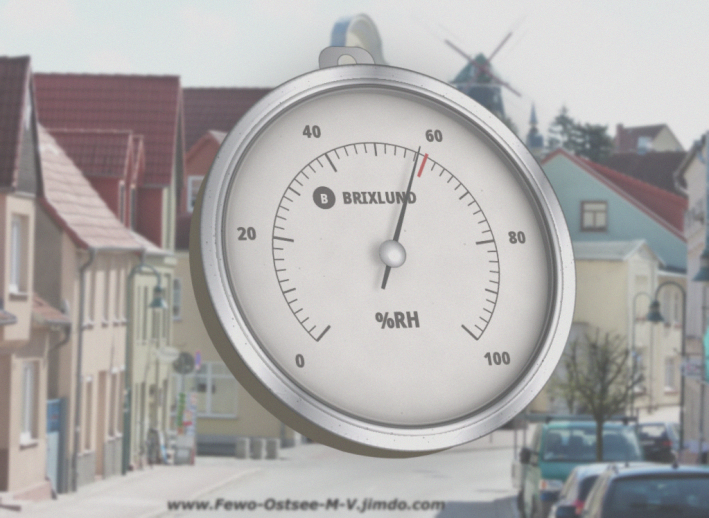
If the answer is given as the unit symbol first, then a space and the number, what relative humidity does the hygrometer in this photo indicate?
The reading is % 58
